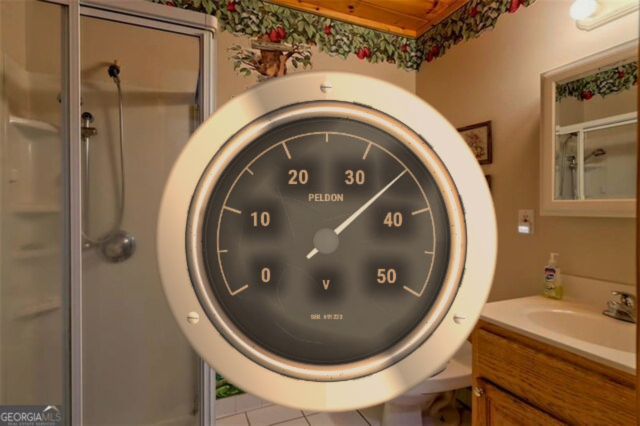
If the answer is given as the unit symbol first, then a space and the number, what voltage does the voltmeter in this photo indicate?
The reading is V 35
